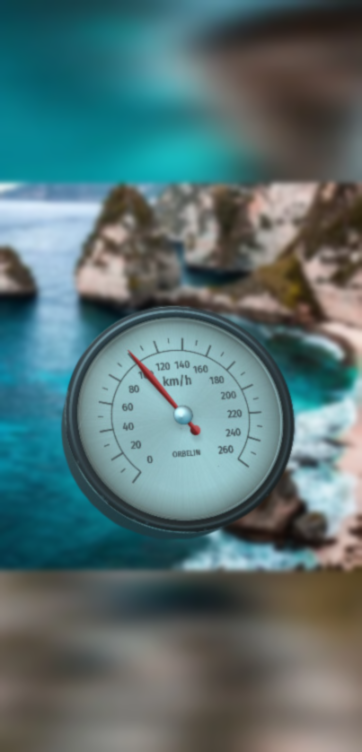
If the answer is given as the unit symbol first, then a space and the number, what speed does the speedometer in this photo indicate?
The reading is km/h 100
